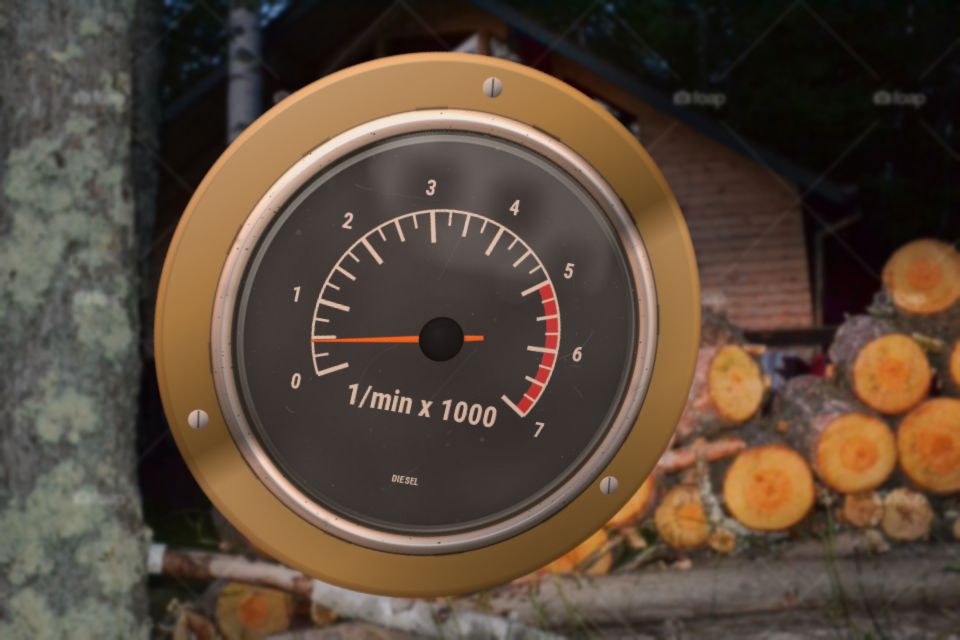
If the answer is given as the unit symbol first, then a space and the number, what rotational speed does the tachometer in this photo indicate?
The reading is rpm 500
